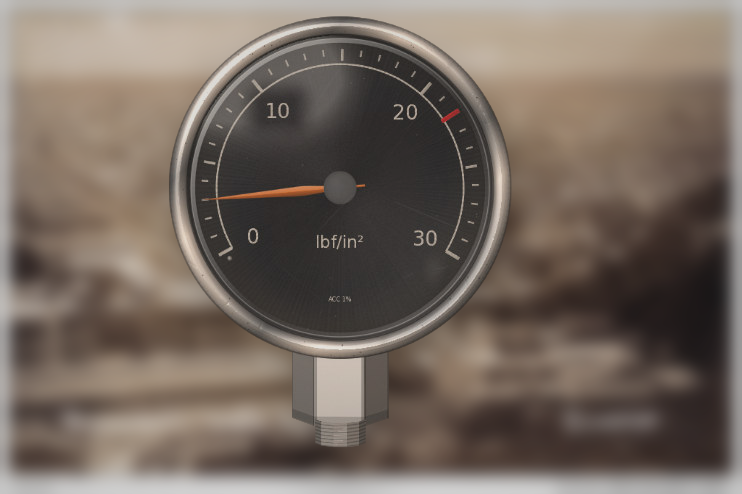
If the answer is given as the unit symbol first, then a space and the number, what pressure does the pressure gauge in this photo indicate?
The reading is psi 3
